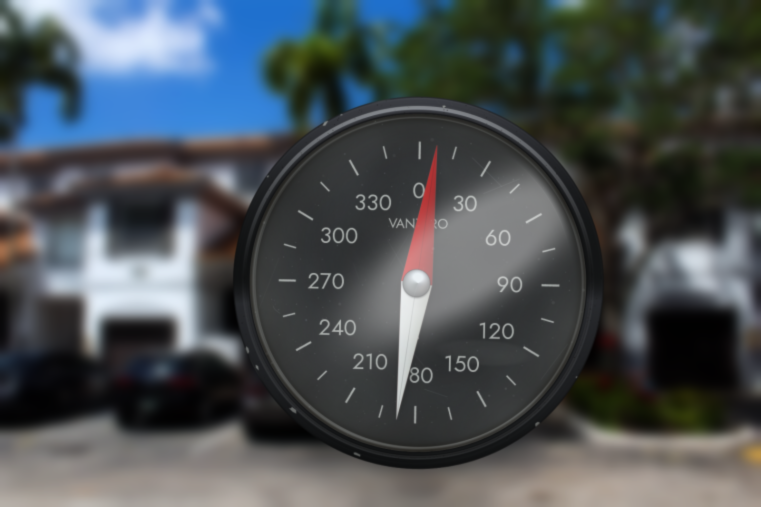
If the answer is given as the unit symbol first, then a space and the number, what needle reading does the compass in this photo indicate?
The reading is ° 7.5
